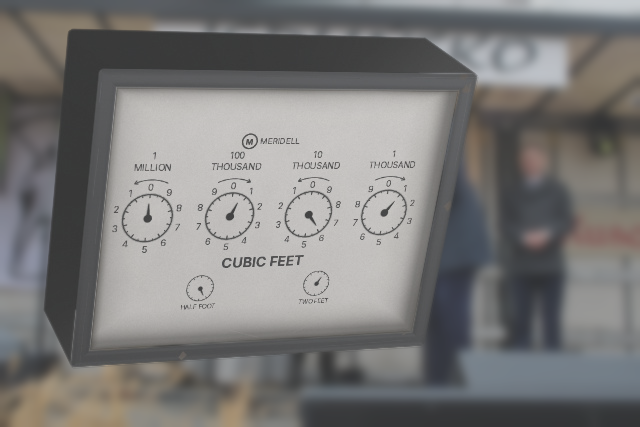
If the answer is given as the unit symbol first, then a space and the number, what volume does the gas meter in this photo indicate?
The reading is ft³ 6100
